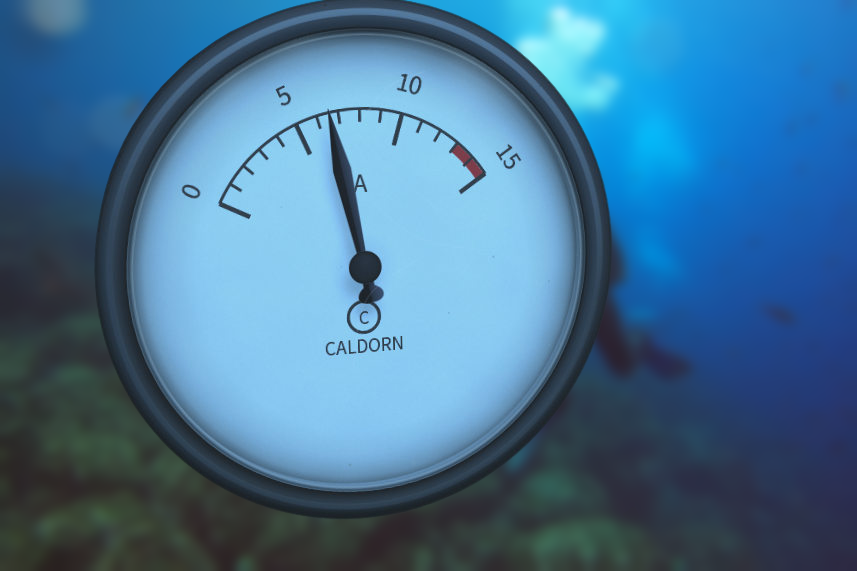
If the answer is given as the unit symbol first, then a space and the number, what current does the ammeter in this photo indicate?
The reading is A 6.5
